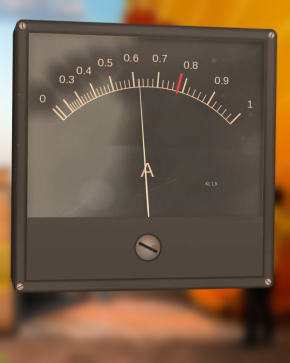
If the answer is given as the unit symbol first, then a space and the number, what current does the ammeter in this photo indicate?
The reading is A 0.62
